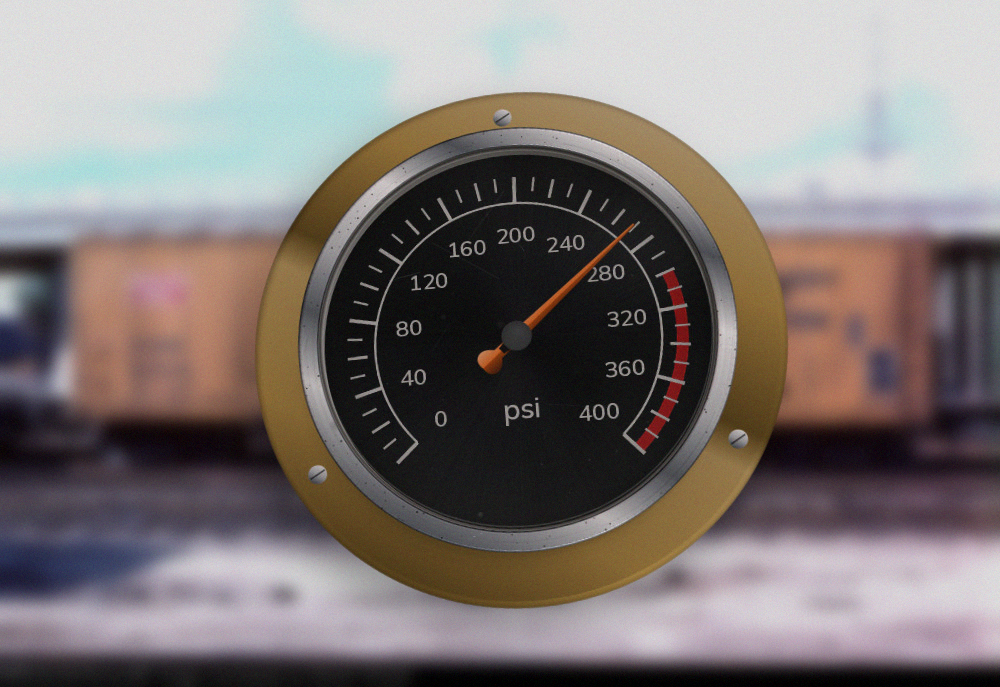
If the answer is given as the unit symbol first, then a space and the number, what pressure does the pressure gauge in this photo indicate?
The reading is psi 270
